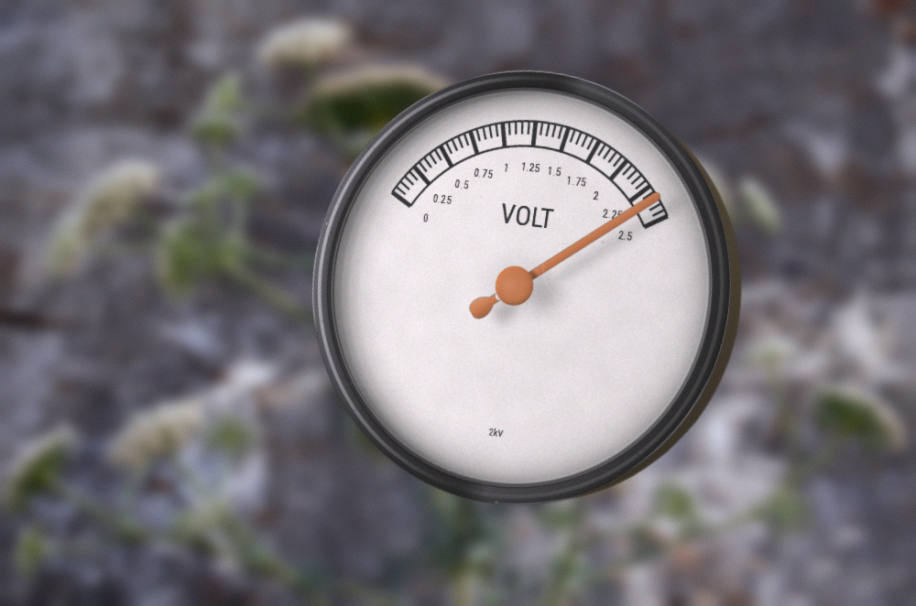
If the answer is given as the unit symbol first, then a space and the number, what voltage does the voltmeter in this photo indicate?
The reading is V 2.35
